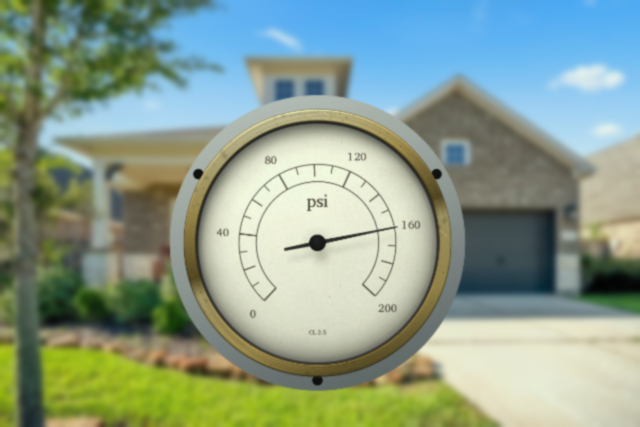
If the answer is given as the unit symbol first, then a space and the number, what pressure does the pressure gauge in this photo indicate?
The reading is psi 160
